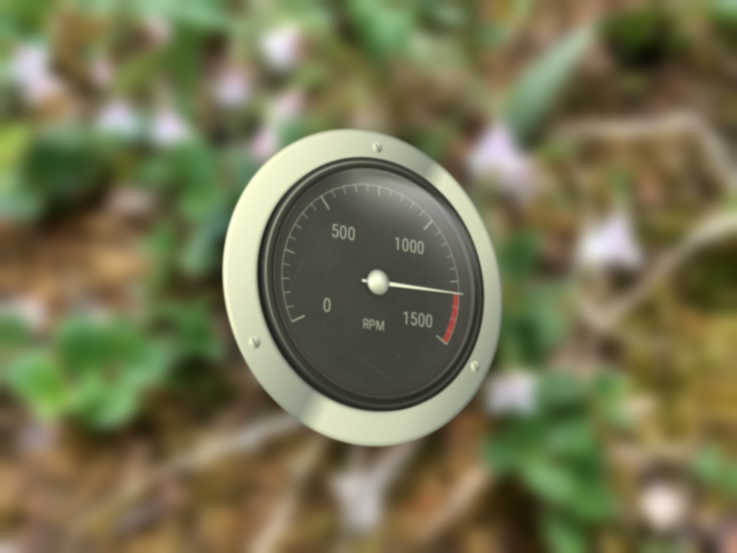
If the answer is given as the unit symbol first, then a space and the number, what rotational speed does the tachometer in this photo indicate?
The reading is rpm 1300
